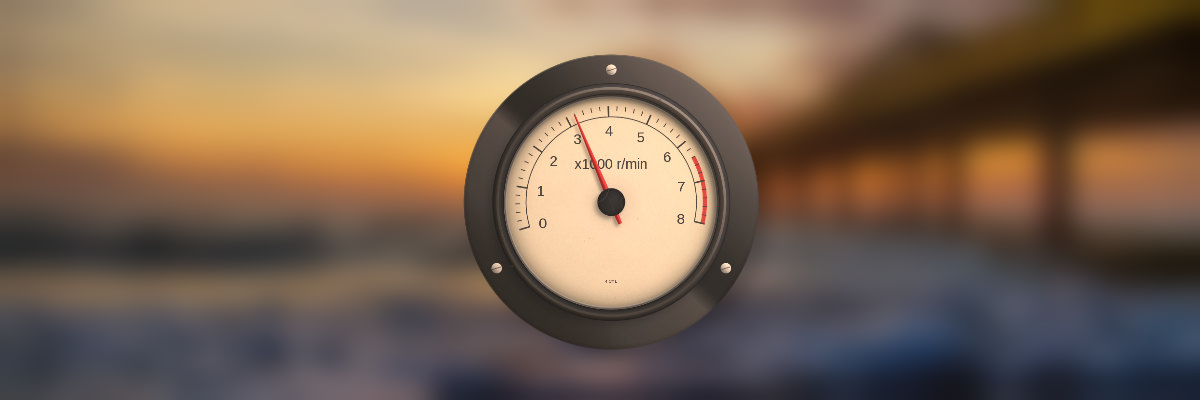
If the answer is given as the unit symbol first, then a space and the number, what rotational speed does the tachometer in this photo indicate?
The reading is rpm 3200
